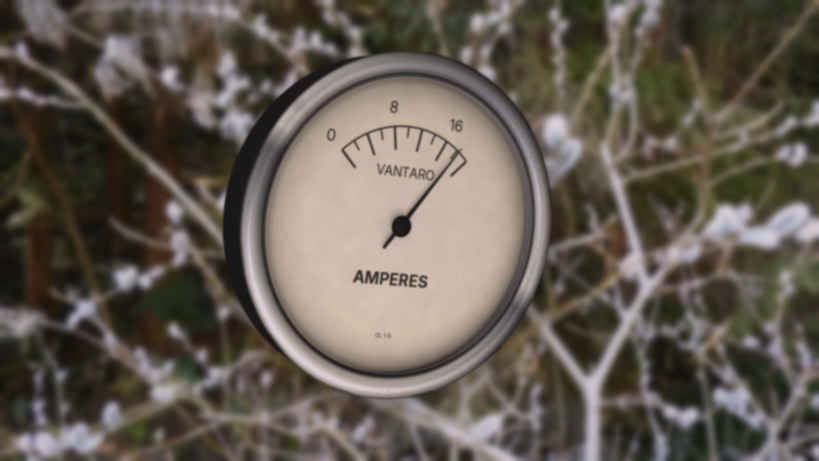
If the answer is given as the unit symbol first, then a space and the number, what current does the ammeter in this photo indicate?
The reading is A 18
